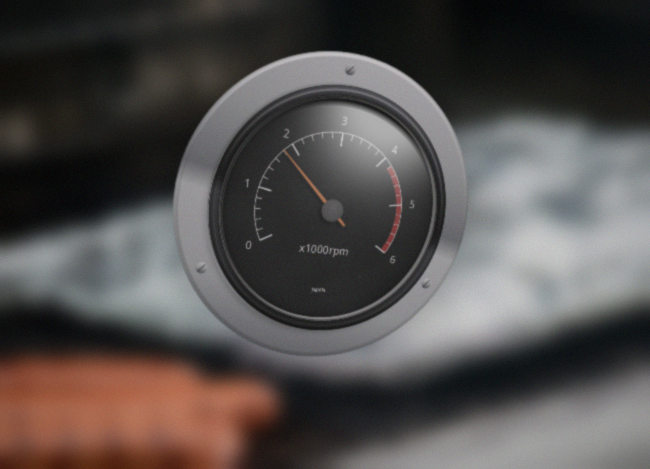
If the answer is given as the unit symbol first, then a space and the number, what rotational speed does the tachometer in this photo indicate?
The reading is rpm 1800
